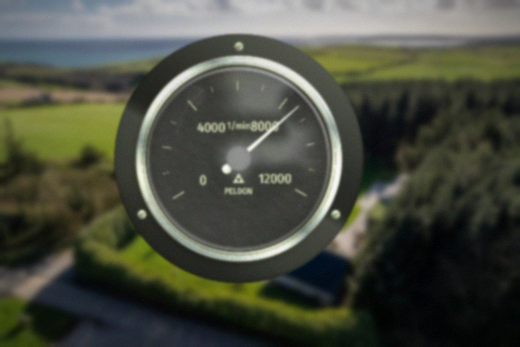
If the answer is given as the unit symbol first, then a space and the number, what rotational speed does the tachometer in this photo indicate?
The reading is rpm 8500
